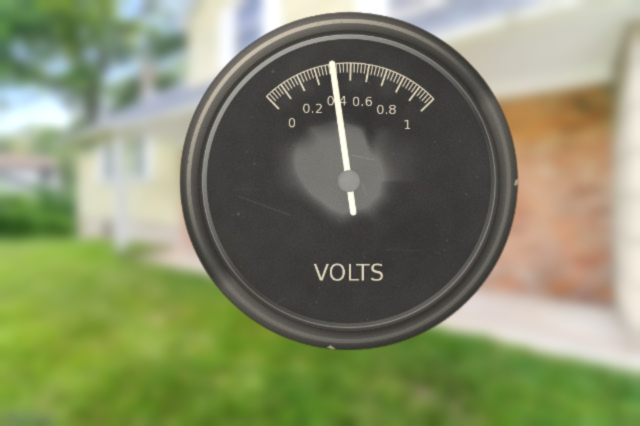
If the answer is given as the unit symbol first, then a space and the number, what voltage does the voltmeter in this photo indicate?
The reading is V 0.4
